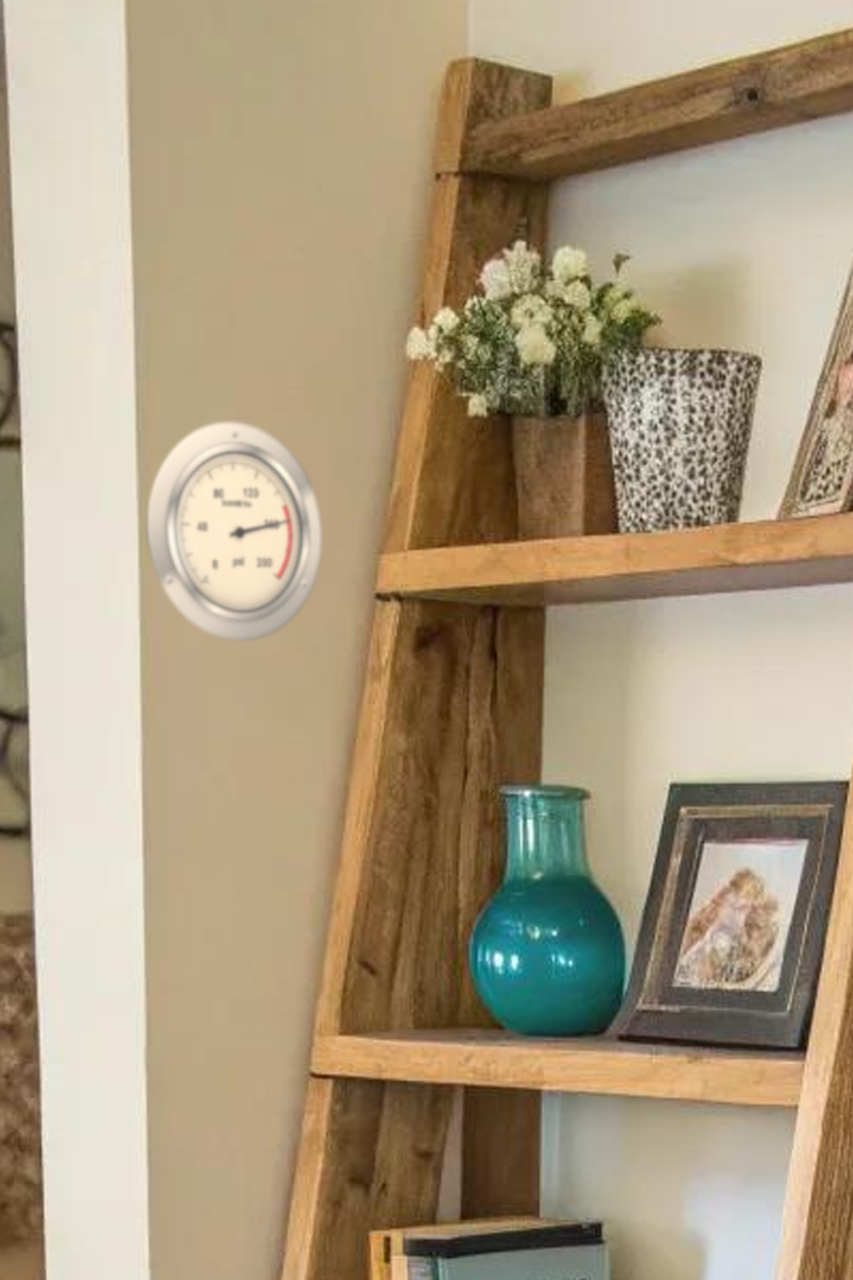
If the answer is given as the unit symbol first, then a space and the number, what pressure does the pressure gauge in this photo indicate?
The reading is psi 160
